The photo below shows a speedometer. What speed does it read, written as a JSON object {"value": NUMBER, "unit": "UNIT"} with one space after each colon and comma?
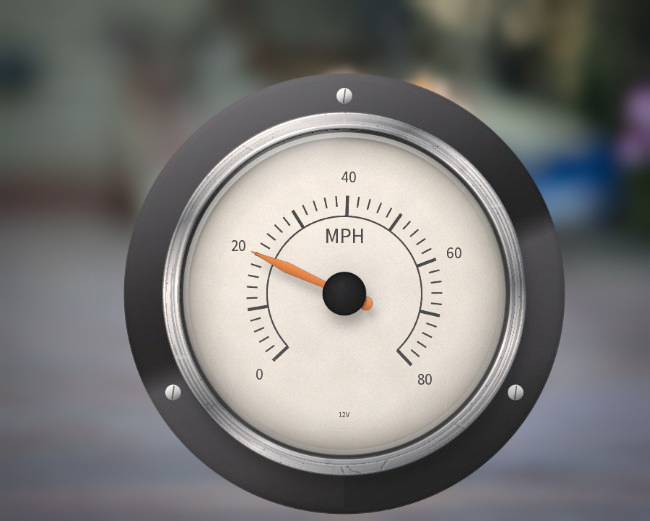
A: {"value": 20, "unit": "mph"}
